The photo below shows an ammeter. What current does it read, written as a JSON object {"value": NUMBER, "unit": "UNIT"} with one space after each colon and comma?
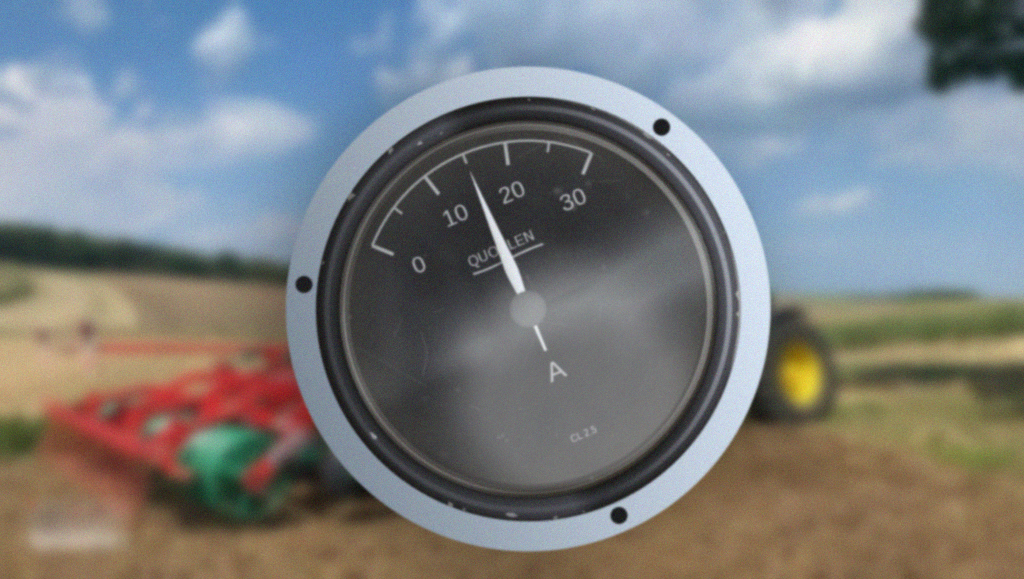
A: {"value": 15, "unit": "A"}
